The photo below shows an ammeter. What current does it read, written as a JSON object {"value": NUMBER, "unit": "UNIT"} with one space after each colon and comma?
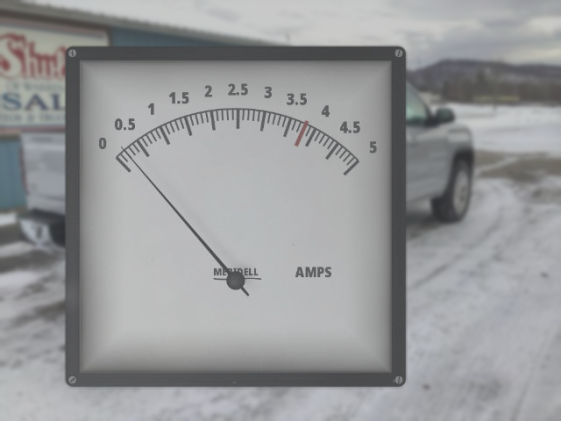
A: {"value": 0.2, "unit": "A"}
